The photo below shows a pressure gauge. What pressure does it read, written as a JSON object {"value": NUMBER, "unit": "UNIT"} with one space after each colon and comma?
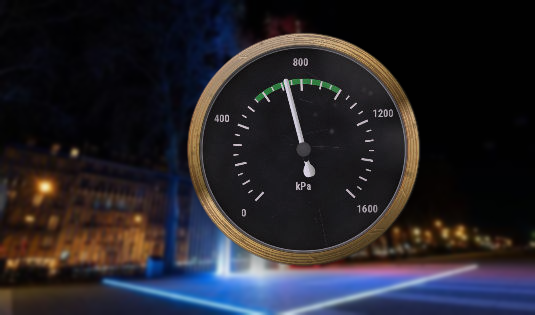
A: {"value": 725, "unit": "kPa"}
